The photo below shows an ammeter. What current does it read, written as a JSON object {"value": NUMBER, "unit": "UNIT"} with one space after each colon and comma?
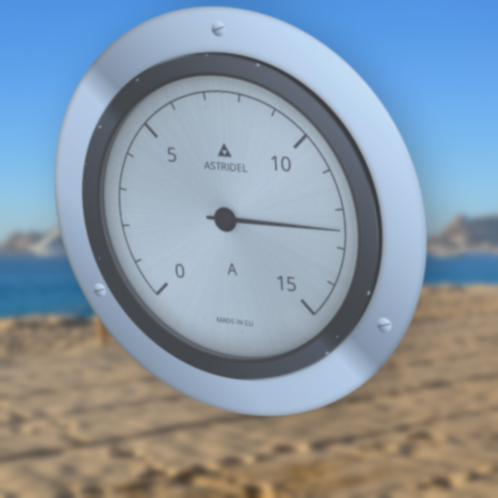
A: {"value": 12.5, "unit": "A"}
